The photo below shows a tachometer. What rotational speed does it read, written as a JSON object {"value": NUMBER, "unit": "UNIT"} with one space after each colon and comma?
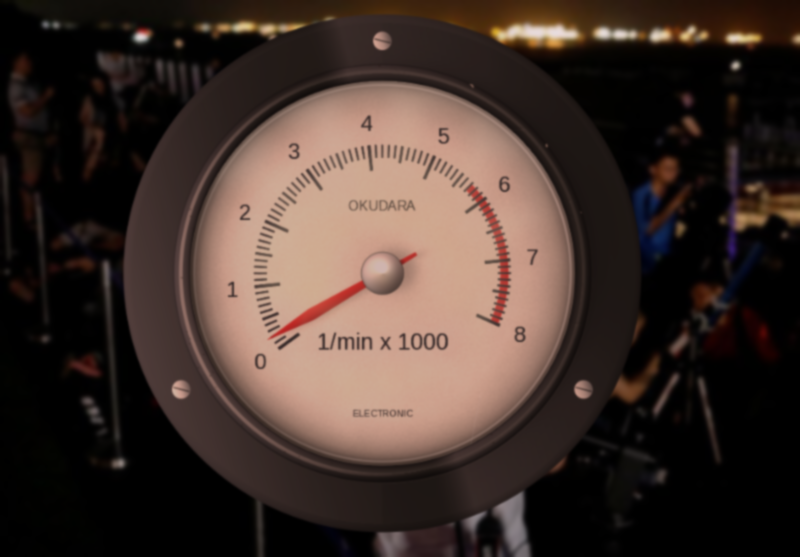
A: {"value": 200, "unit": "rpm"}
